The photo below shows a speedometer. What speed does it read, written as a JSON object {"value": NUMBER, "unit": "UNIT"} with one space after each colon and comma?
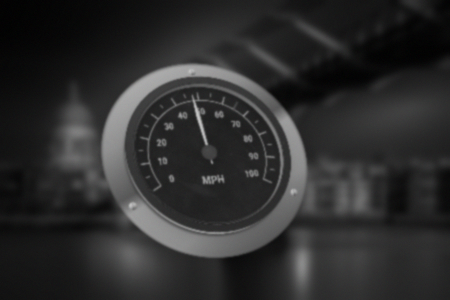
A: {"value": 47.5, "unit": "mph"}
